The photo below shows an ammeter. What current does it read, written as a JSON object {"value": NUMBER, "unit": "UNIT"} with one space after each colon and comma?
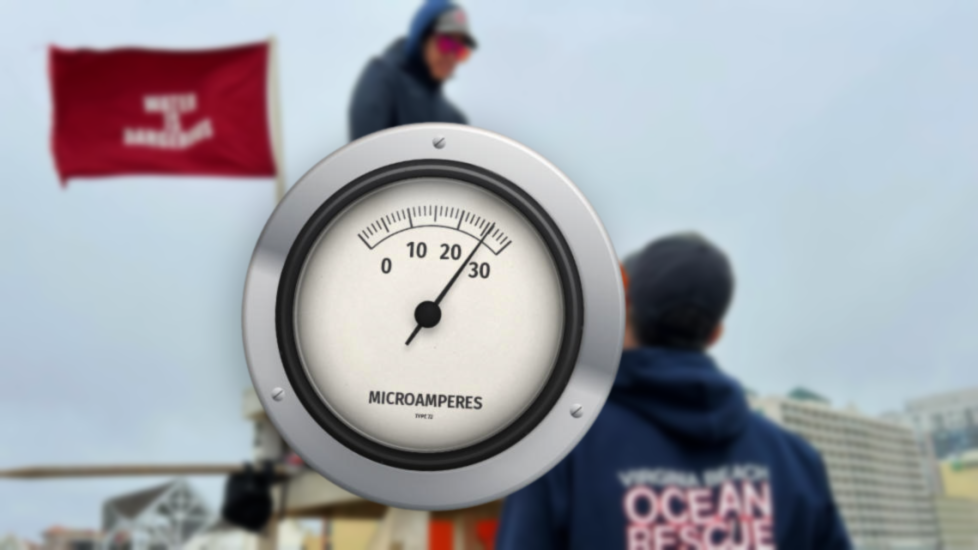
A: {"value": 26, "unit": "µA"}
